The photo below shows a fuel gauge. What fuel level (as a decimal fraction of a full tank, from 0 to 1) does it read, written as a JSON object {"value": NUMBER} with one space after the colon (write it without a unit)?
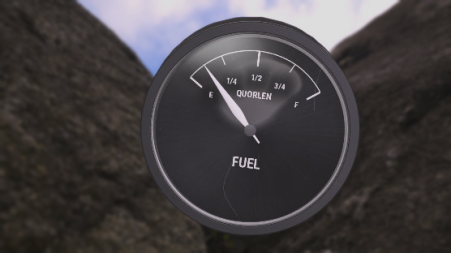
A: {"value": 0.125}
